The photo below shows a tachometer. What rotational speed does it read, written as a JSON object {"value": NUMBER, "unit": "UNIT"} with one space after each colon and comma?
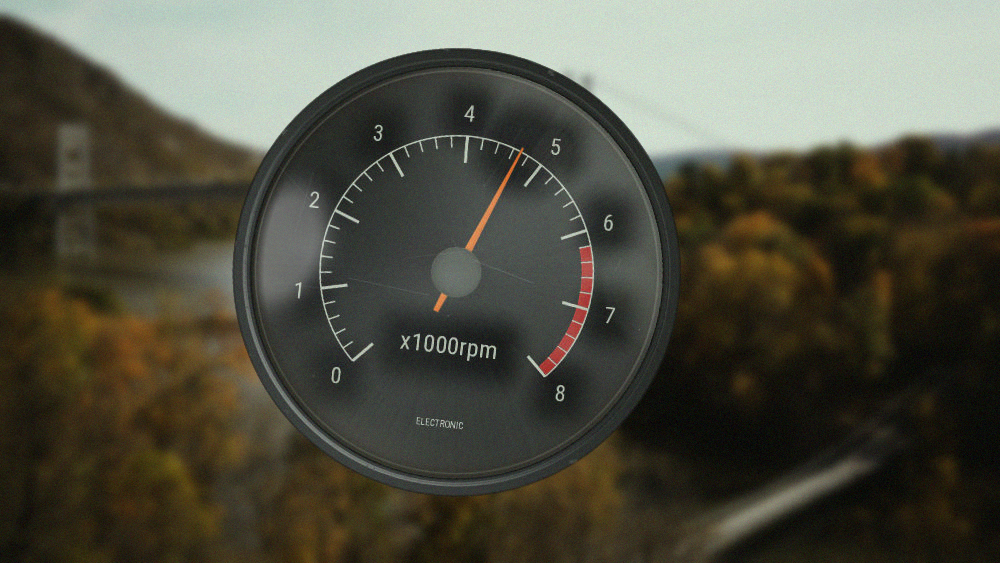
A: {"value": 4700, "unit": "rpm"}
